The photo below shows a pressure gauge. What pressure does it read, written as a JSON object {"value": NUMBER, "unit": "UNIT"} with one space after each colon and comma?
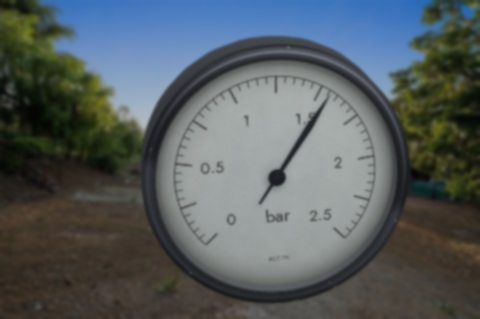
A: {"value": 1.55, "unit": "bar"}
